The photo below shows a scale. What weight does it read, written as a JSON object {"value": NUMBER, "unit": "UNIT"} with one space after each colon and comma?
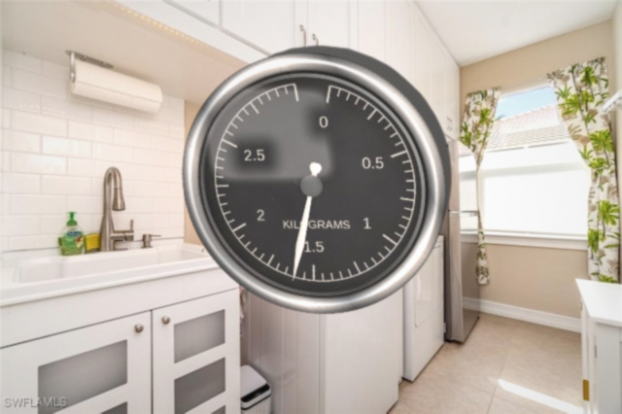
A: {"value": 1.6, "unit": "kg"}
